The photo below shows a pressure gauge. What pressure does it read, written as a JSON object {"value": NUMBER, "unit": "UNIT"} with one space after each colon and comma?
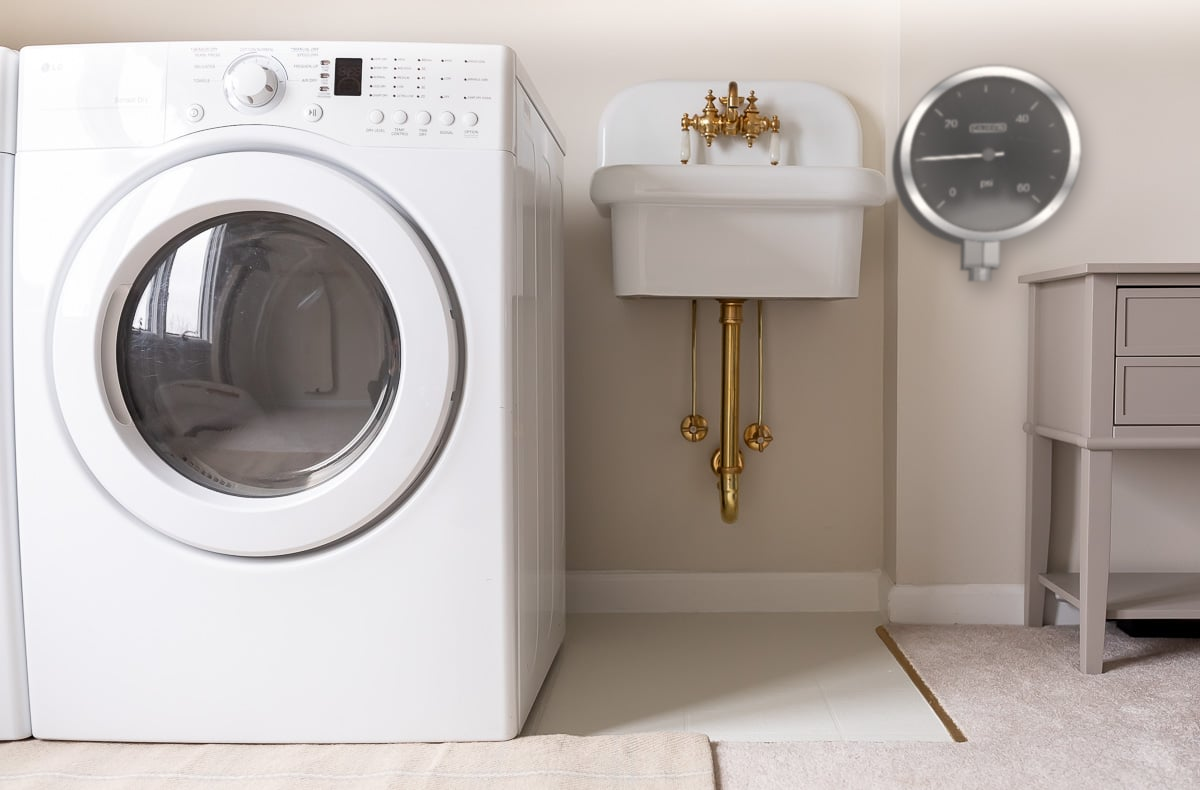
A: {"value": 10, "unit": "psi"}
